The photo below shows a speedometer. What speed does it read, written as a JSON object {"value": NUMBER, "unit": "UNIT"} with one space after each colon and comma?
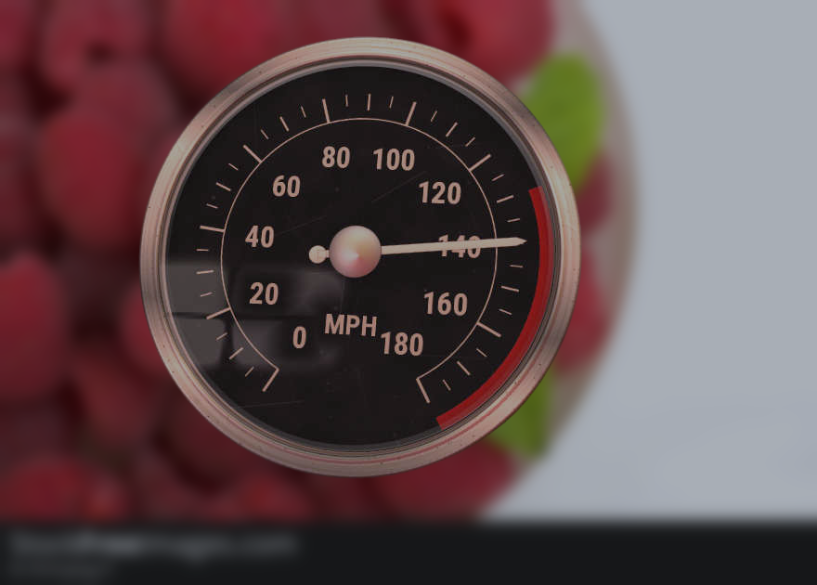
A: {"value": 140, "unit": "mph"}
